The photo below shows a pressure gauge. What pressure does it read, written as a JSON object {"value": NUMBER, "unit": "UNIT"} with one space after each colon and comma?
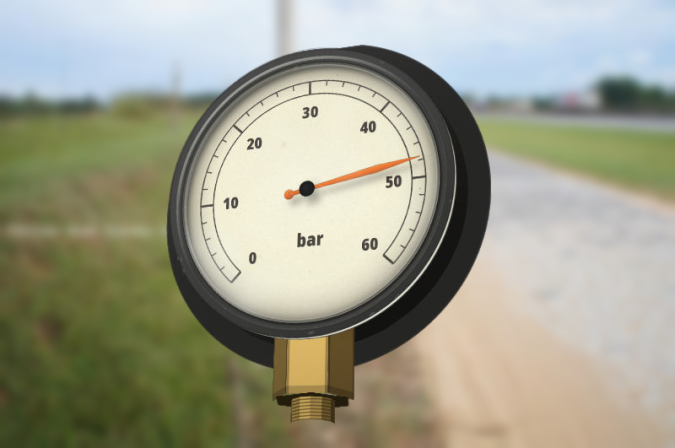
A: {"value": 48, "unit": "bar"}
